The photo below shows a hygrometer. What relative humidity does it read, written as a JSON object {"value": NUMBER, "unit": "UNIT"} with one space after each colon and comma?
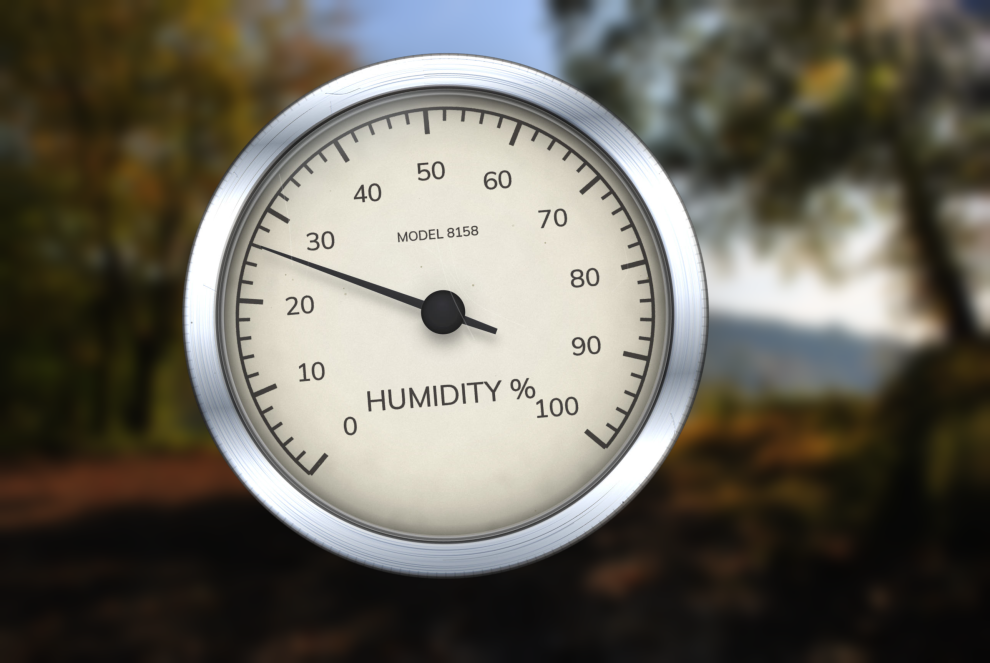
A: {"value": 26, "unit": "%"}
